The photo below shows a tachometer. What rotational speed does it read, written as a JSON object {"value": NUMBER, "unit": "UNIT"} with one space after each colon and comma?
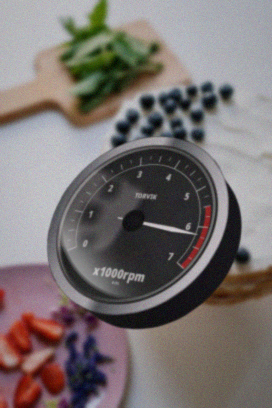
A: {"value": 6250, "unit": "rpm"}
